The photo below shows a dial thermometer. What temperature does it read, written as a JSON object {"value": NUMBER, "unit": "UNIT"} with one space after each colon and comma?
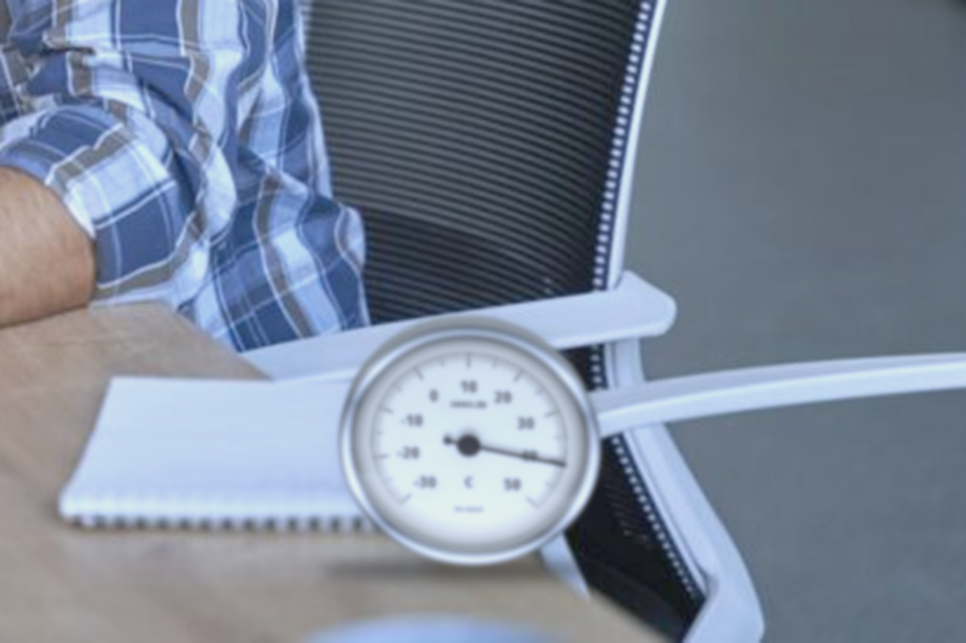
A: {"value": 40, "unit": "°C"}
